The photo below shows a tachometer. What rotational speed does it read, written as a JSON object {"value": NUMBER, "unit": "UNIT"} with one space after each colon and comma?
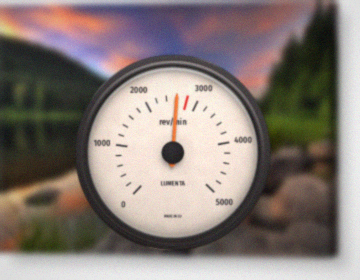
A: {"value": 2600, "unit": "rpm"}
